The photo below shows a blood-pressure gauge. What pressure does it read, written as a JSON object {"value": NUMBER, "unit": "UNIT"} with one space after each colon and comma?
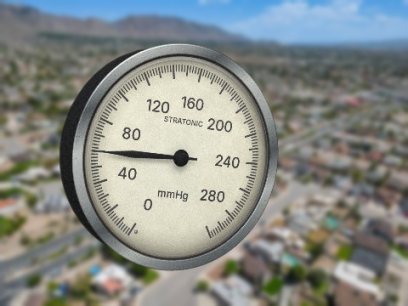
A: {"value": 60, "unit": "mmHg"}
